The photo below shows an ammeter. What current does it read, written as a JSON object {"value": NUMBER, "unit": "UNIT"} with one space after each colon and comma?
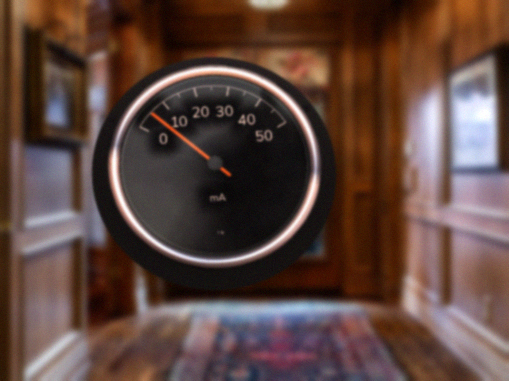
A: {"value": 5, "unit": "mA"}
